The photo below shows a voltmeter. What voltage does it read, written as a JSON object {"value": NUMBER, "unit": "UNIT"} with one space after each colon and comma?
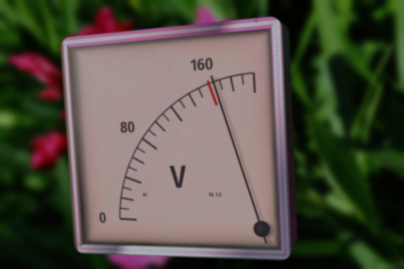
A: {"value": 165, "unit": "V"}
